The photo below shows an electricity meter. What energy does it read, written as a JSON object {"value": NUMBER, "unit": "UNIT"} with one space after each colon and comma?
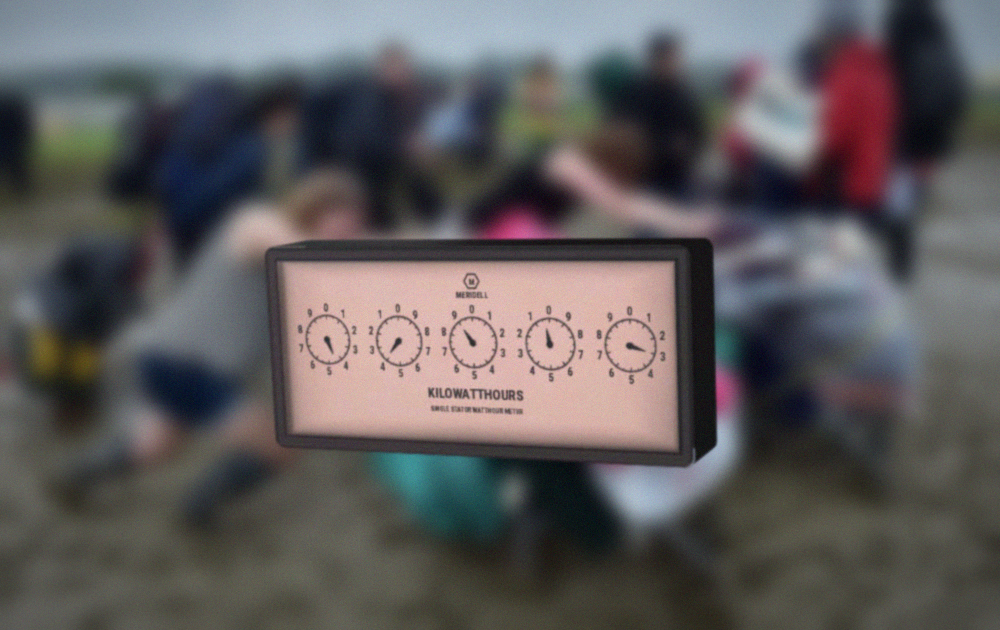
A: {"value": 43903, "unit": "kWh"}
